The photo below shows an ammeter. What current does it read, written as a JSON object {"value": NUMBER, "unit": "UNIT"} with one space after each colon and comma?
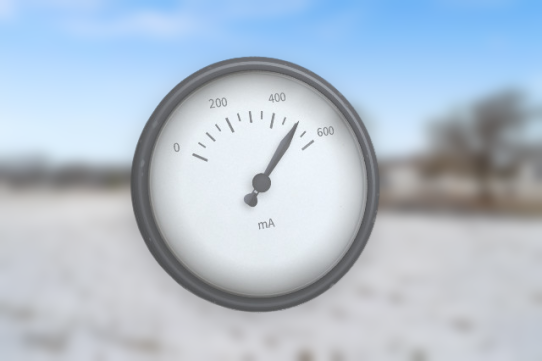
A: {"value": 500, "unit": "mA"}
